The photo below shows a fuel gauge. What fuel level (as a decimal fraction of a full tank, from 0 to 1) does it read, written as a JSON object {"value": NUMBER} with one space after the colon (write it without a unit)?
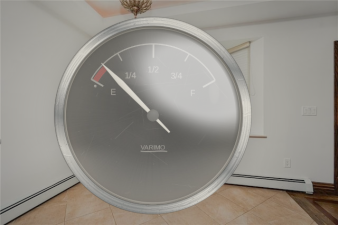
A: {"value": 0.125}
